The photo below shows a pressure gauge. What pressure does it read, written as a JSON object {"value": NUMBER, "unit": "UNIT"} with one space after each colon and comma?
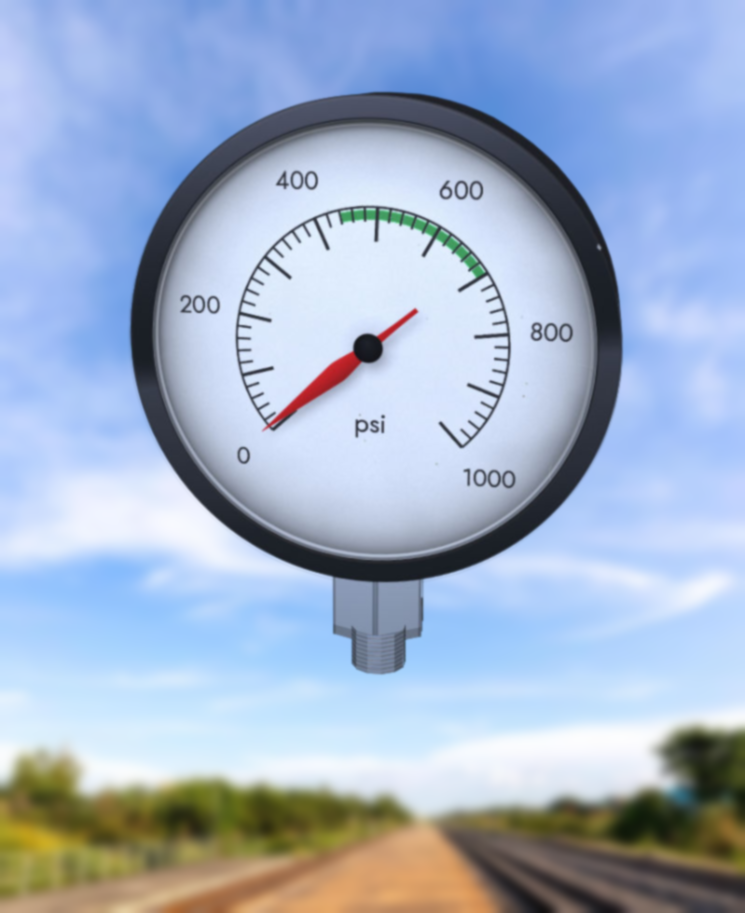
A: {"value": 10, "unit": "psi"}
